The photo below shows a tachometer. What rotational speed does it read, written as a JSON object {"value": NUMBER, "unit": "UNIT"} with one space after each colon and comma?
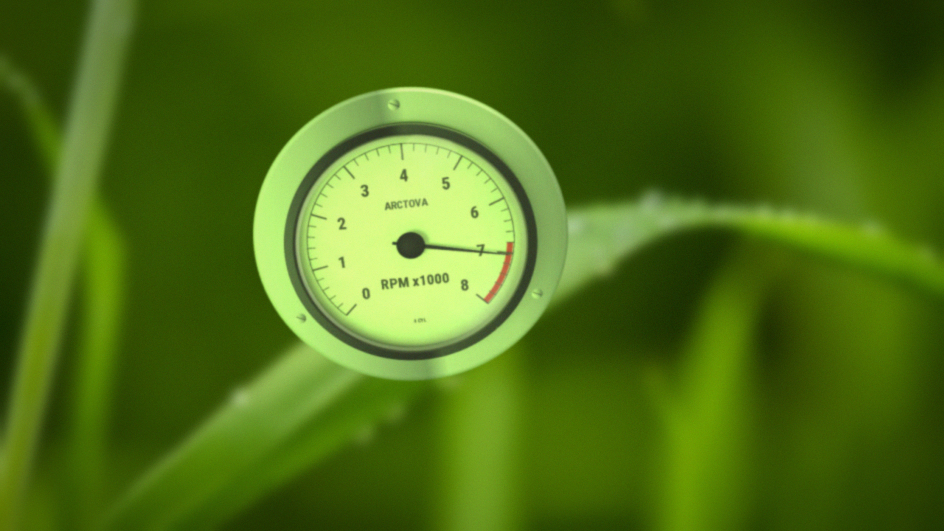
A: {"value": 7000, "unit": "rpm"}
